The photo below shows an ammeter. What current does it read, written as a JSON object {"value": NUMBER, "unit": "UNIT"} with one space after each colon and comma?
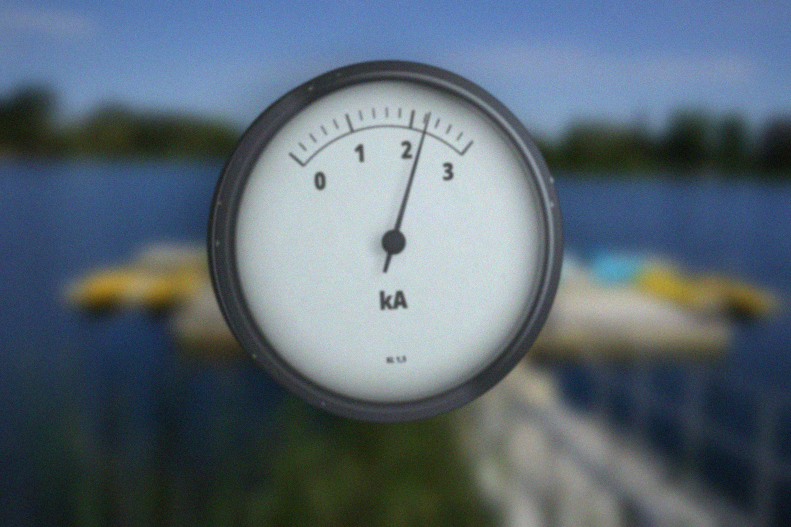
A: {"value": 2.2, "unit": "kA"}
